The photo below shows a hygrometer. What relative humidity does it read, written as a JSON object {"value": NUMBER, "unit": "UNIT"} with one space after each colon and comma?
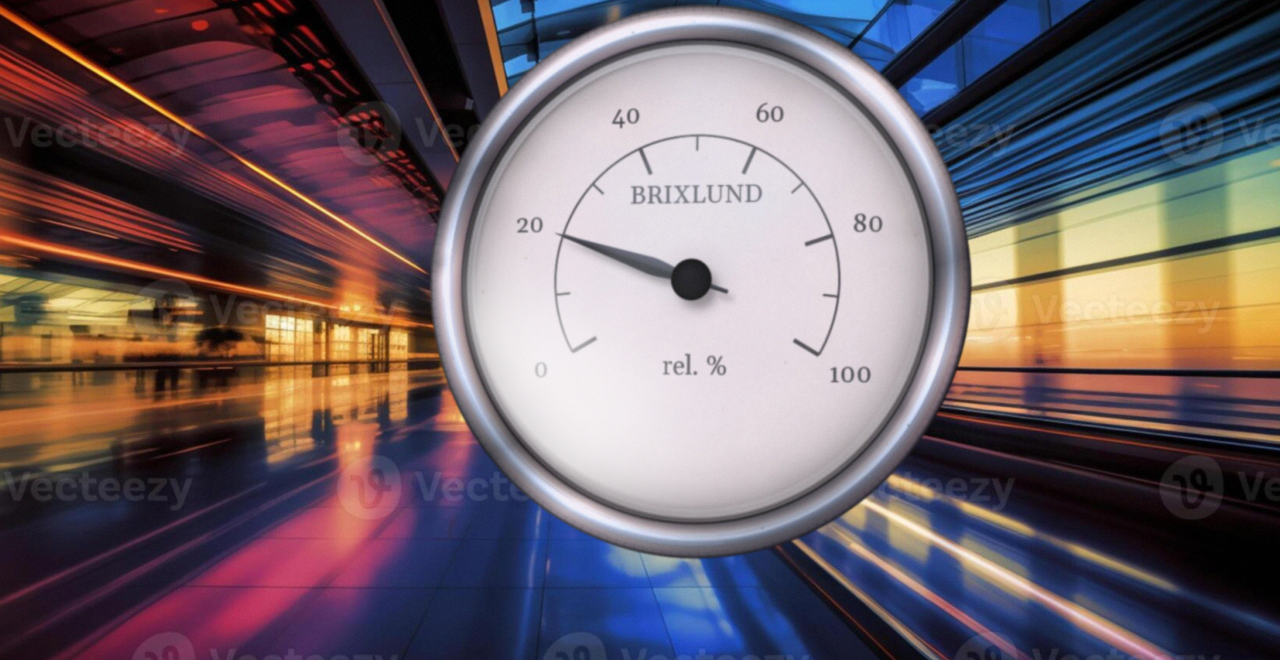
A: {"value": 20, "unit": "%"}
